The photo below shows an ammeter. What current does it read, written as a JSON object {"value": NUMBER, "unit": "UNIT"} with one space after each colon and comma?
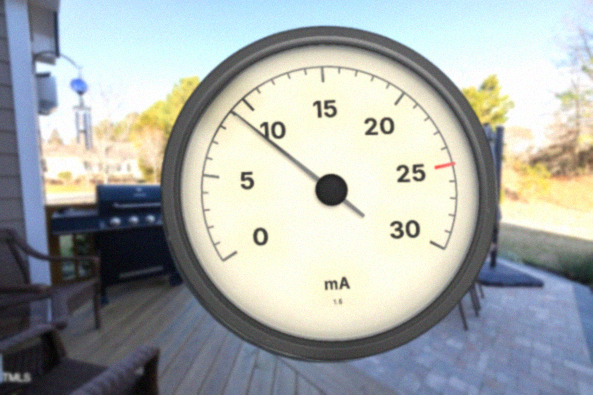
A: {"value": 9, "unit": "mA"}
